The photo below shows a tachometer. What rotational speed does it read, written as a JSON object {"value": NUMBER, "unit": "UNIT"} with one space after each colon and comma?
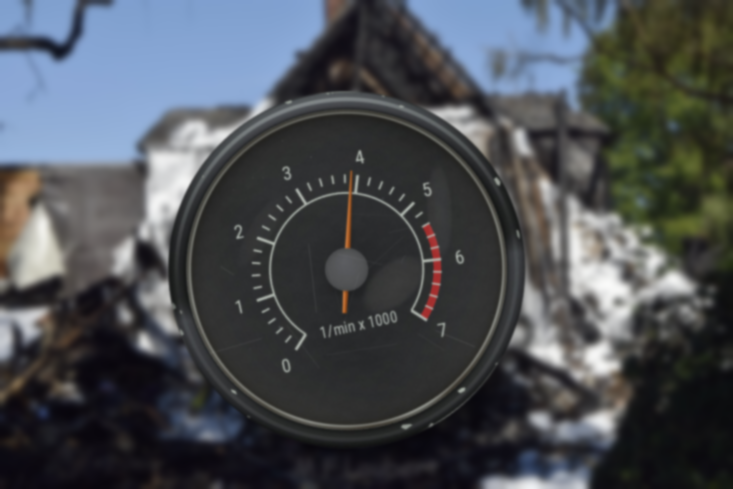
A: {"value": 3900, "unit": "rpm"}
